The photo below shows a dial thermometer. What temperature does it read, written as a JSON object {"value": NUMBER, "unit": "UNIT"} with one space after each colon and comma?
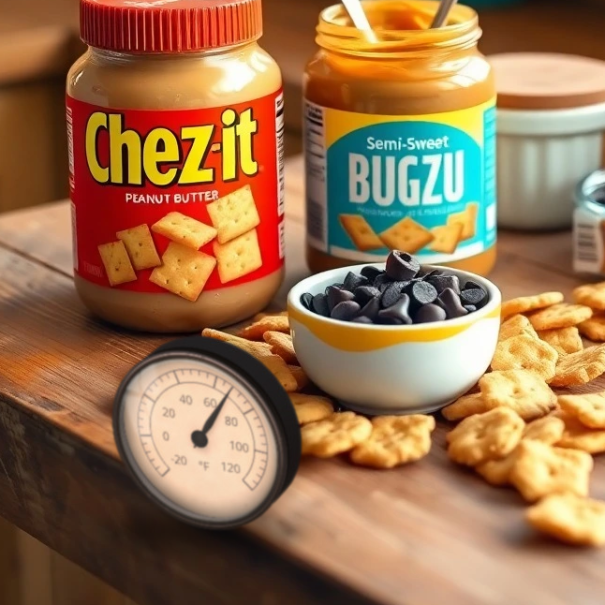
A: {"value": 68, "unit": "°F"}
